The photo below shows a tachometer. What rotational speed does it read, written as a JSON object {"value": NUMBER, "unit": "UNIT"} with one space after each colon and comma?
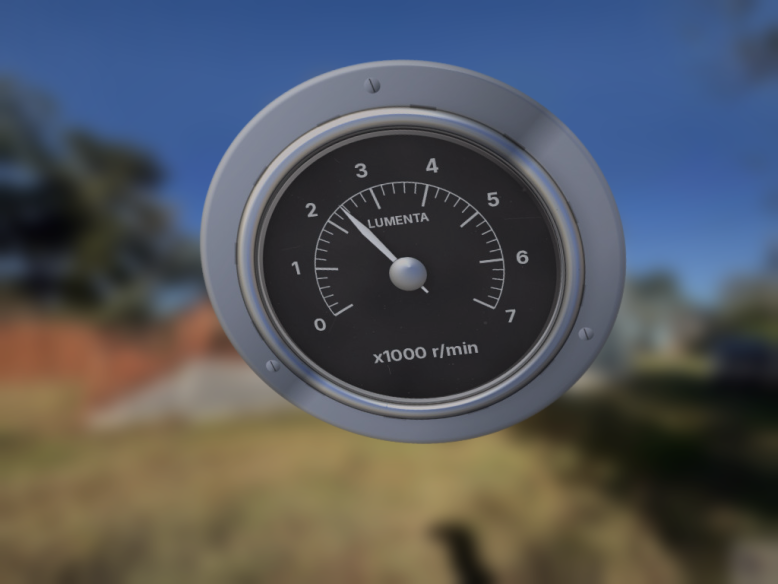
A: {"value": 2400, "unit": "rpm"}
